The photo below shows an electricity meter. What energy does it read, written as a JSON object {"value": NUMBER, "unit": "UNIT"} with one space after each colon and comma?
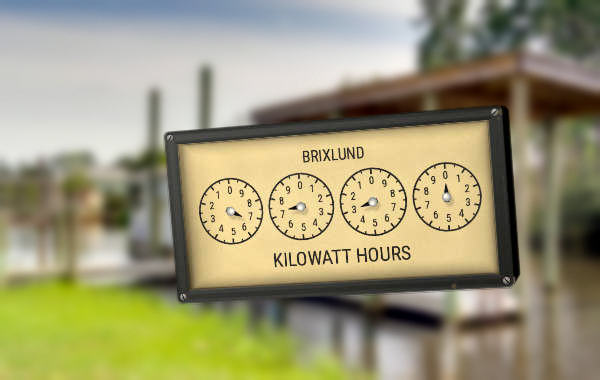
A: {"value": 6730, "unit": "kWh"}
